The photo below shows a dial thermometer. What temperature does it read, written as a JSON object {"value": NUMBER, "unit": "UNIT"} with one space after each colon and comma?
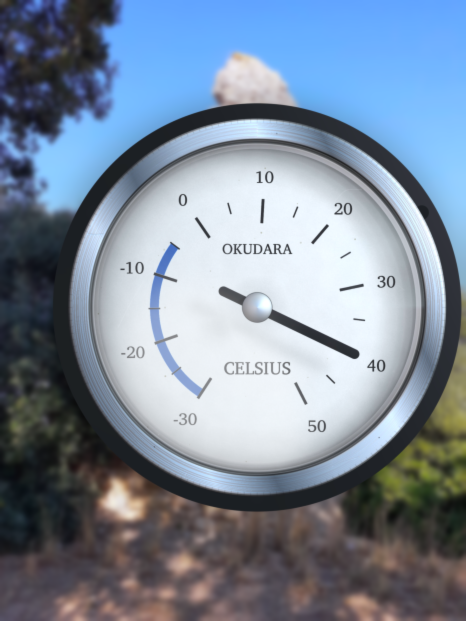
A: {"value": 40, "unit": "°C"}
